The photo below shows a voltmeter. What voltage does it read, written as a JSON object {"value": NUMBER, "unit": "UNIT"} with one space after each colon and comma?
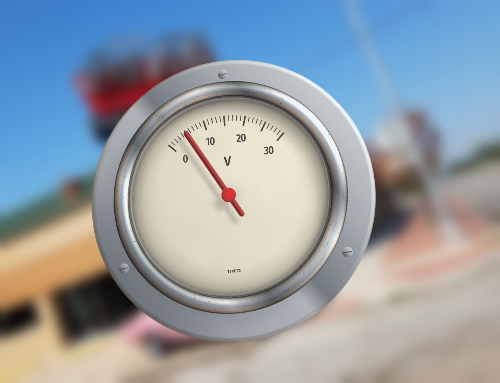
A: {"value": 5, "unit": "V"}
